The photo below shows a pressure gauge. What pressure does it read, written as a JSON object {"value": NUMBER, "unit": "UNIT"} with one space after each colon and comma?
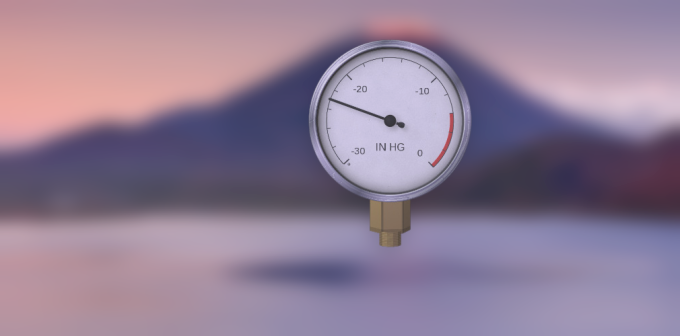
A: {"value": -23, "unit": "inHg"}
